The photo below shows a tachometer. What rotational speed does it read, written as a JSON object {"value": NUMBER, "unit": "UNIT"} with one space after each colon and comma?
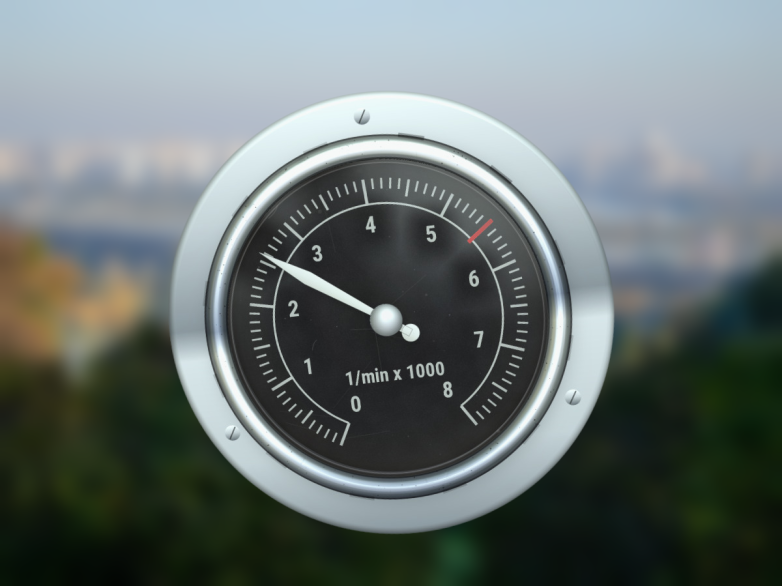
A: {"value": 2600, "unit": "rpm"}
